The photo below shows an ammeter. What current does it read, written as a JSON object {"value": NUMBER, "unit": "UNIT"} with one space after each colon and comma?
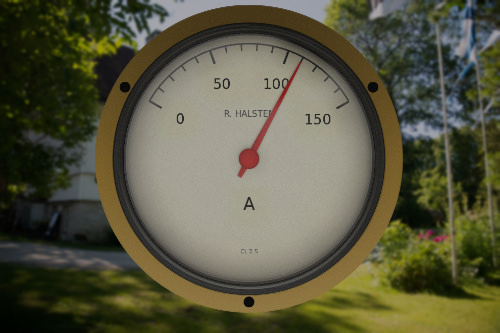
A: {"value": 110, "unit": "A"}
